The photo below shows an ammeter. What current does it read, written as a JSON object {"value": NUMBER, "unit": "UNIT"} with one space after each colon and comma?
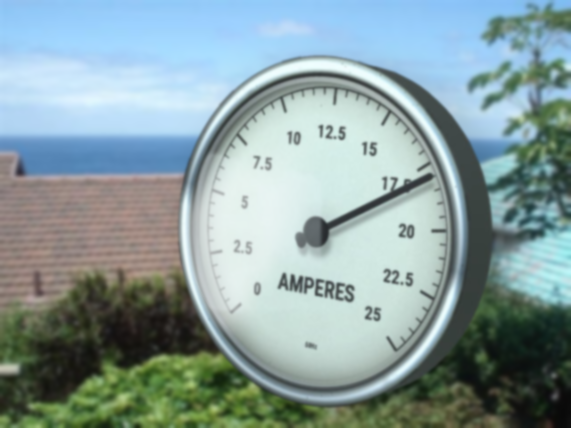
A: {"value": 18, "unit": "A"}
